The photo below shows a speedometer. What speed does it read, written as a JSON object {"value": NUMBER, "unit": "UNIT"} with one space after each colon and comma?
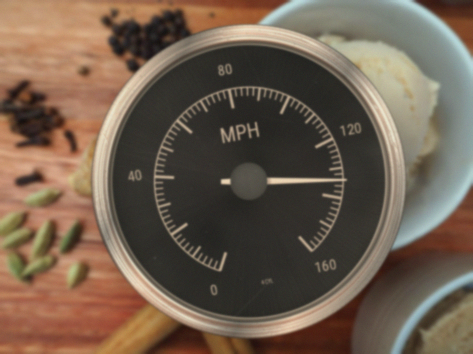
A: {"value": 134, "unit": "mph"}
